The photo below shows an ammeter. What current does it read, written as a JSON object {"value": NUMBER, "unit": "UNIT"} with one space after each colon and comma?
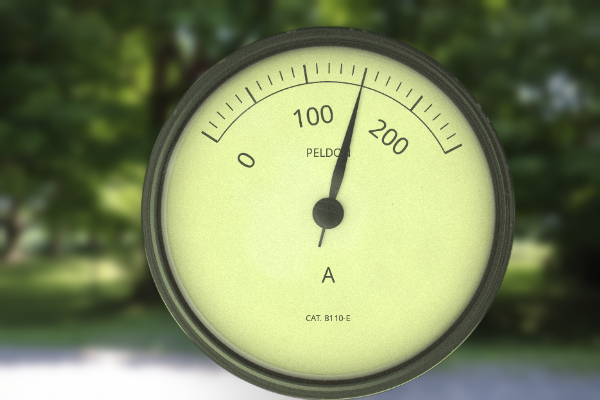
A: {"value": 150, "unit": "A"}
